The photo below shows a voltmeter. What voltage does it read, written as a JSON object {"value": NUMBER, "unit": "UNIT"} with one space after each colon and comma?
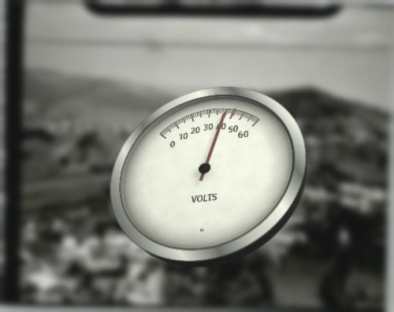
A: {"value": 40, "unit": "V"}
